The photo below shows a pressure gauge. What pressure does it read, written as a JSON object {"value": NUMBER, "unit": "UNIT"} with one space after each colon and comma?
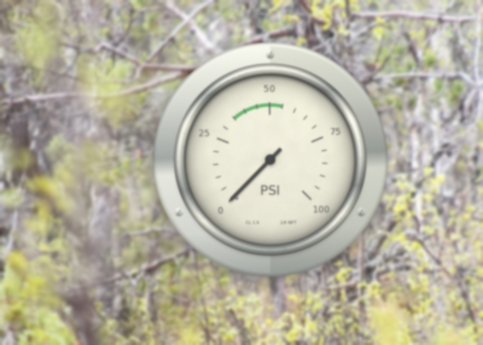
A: {"value": 0, "unit": "psi"}
